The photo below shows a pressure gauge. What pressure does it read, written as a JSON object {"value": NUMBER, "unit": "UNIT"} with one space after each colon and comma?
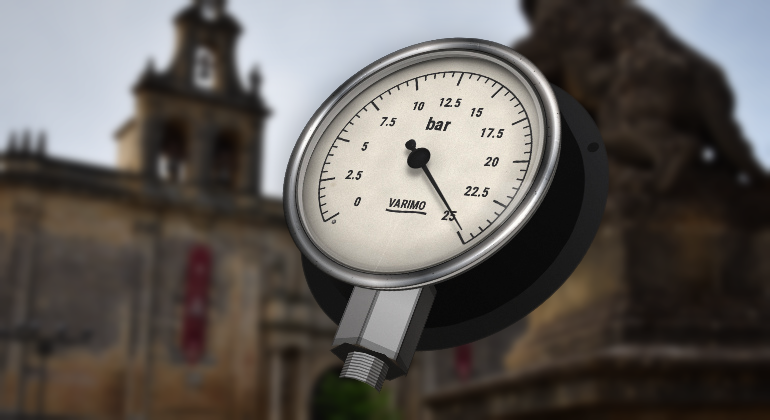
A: {"value": 24.75, "unit": "bar"}
